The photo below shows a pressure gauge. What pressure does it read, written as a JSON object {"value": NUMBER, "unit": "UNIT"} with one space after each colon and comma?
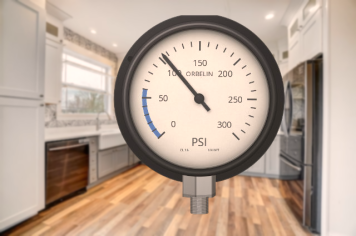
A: {"value": 105, "unit": "psi"}
